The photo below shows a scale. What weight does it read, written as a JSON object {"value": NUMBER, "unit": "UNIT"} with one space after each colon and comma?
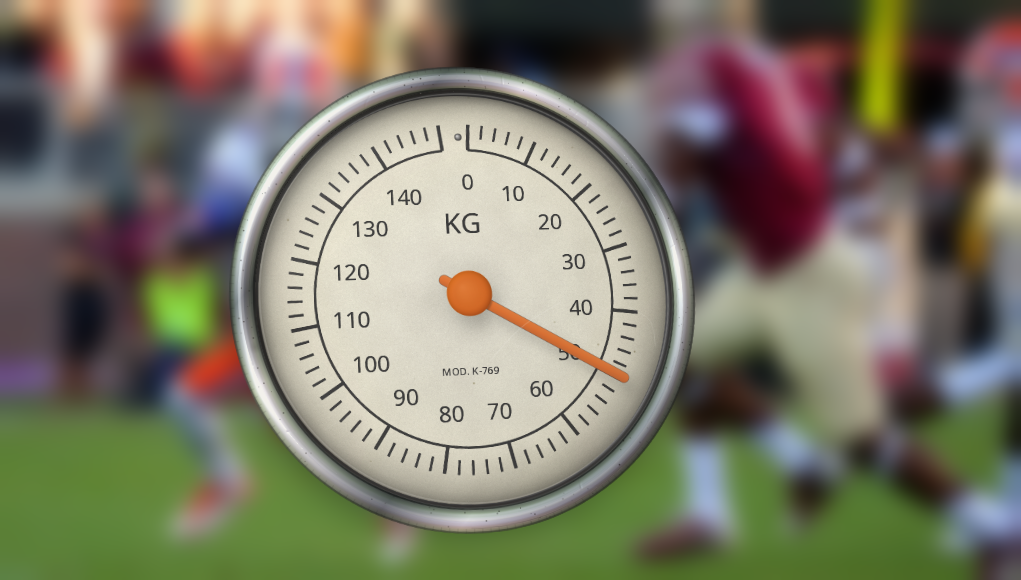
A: {"value": 50, "unit": "kg"}
